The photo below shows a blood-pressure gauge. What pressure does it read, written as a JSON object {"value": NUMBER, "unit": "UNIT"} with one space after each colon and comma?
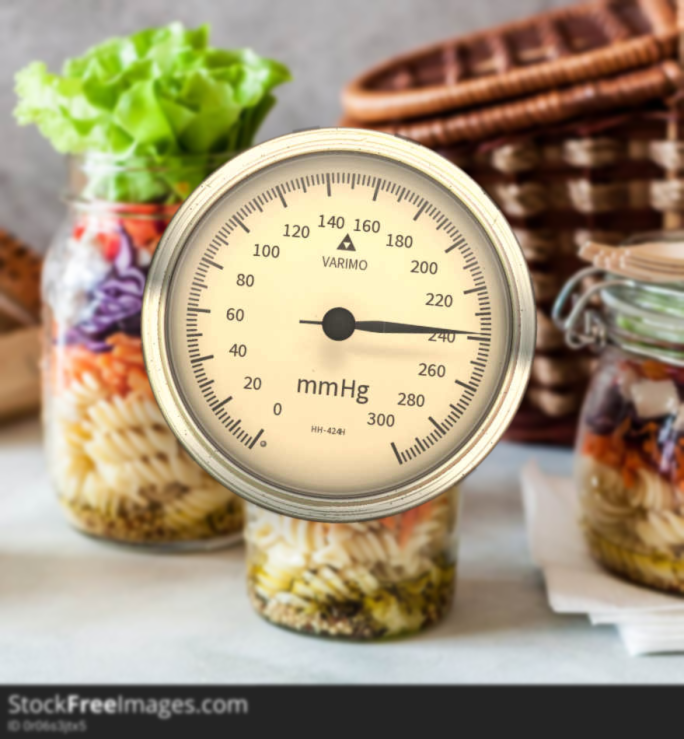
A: {"value": 238, "unit": "mmHg"}
